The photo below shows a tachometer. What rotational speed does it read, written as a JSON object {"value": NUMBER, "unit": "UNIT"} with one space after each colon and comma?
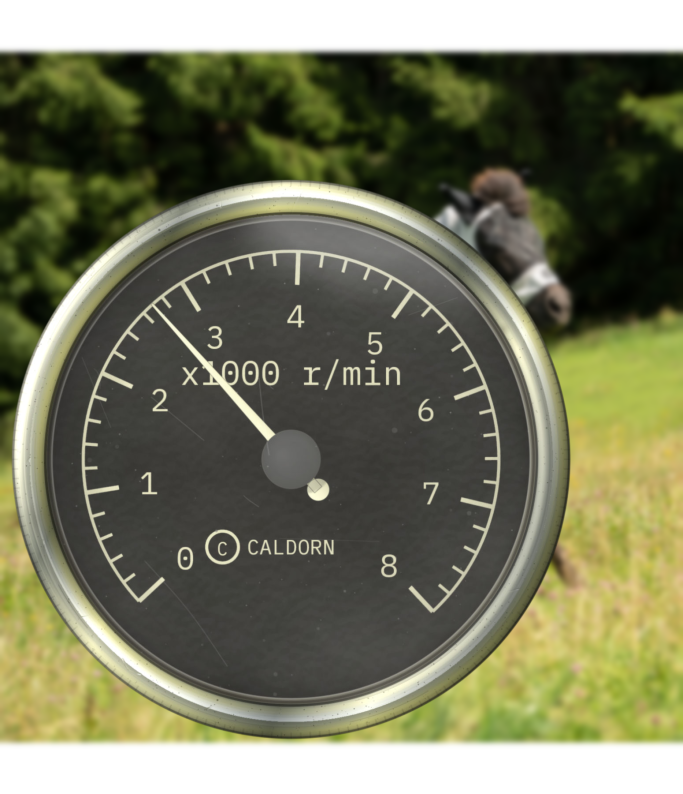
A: {"value": 2700, "unit": "rpm"}
